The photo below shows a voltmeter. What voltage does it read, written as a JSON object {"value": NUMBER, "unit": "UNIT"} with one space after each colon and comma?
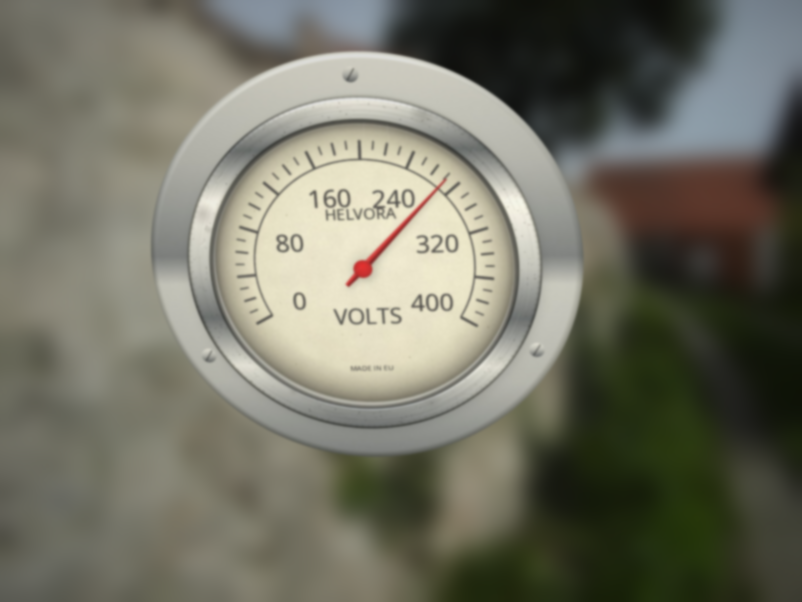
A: {"value": 270, "unit": "V"}
